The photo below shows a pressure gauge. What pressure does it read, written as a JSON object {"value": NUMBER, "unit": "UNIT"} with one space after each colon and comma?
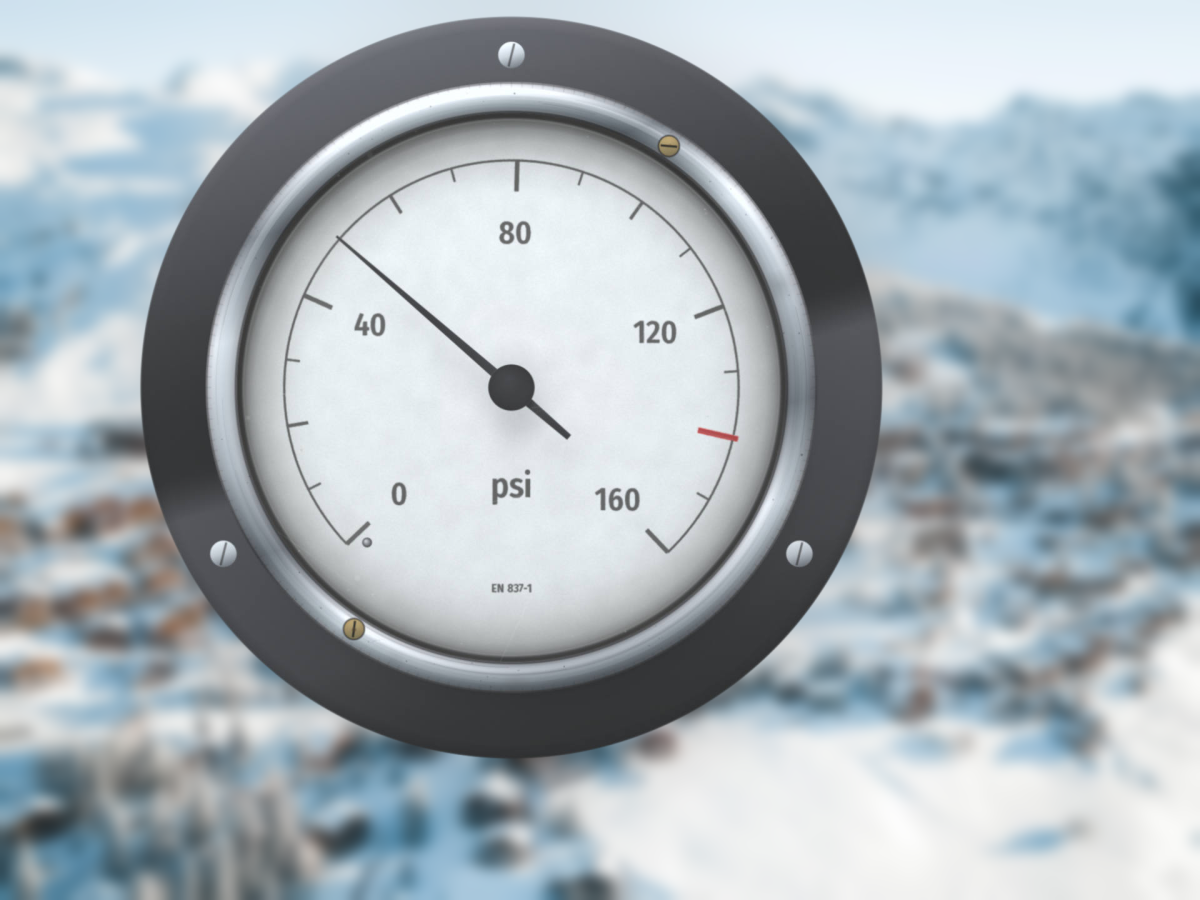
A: {"value": 50, "unit": "psi"}
